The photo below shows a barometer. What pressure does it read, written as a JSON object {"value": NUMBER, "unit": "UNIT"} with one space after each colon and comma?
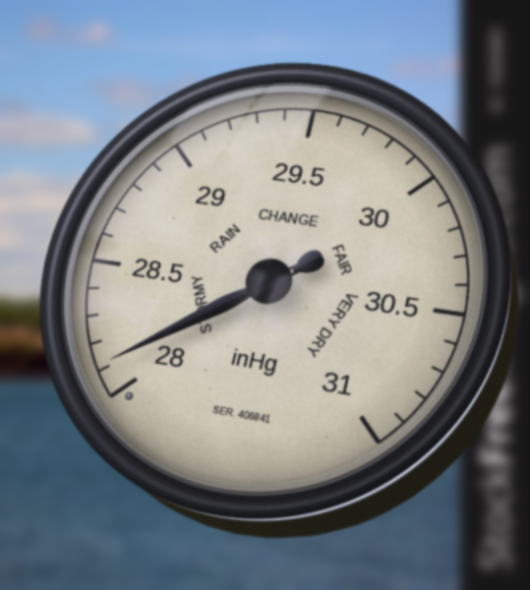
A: {"value": 28.1, "unit": "inHg"}
